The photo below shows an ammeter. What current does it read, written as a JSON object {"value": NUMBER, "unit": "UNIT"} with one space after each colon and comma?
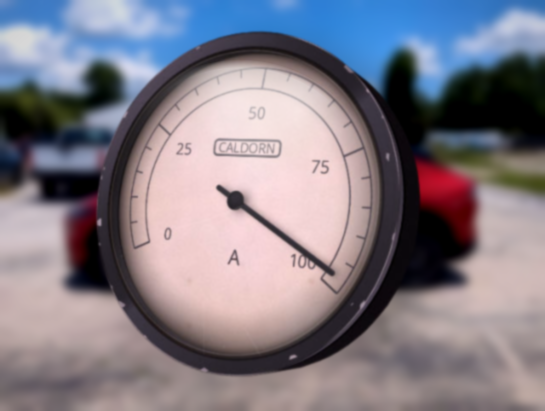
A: {"value": 97.5, "unit": "A"}
